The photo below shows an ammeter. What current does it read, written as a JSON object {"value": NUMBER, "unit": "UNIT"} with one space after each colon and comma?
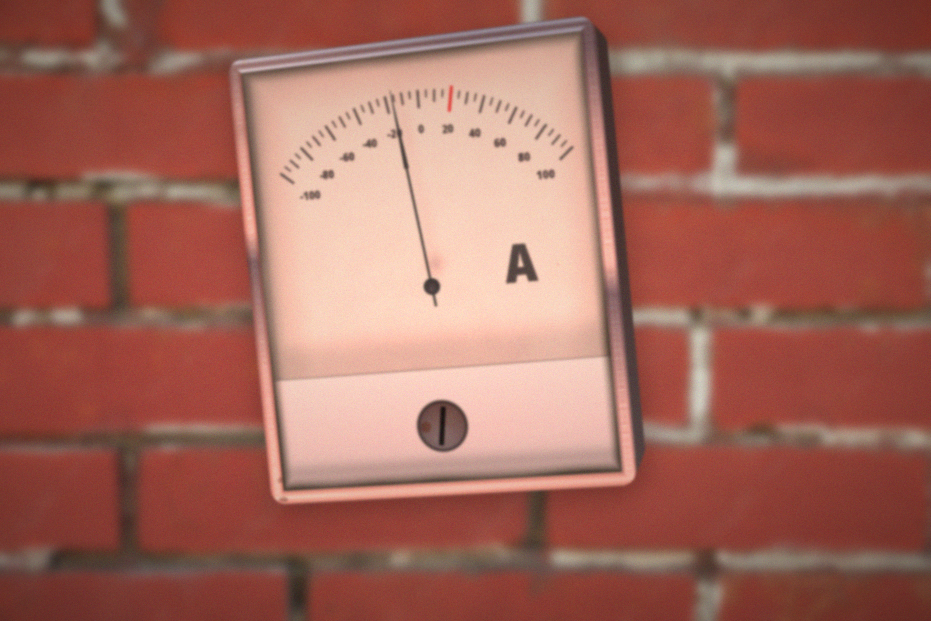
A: {"value": -15, "unit": "A"}
